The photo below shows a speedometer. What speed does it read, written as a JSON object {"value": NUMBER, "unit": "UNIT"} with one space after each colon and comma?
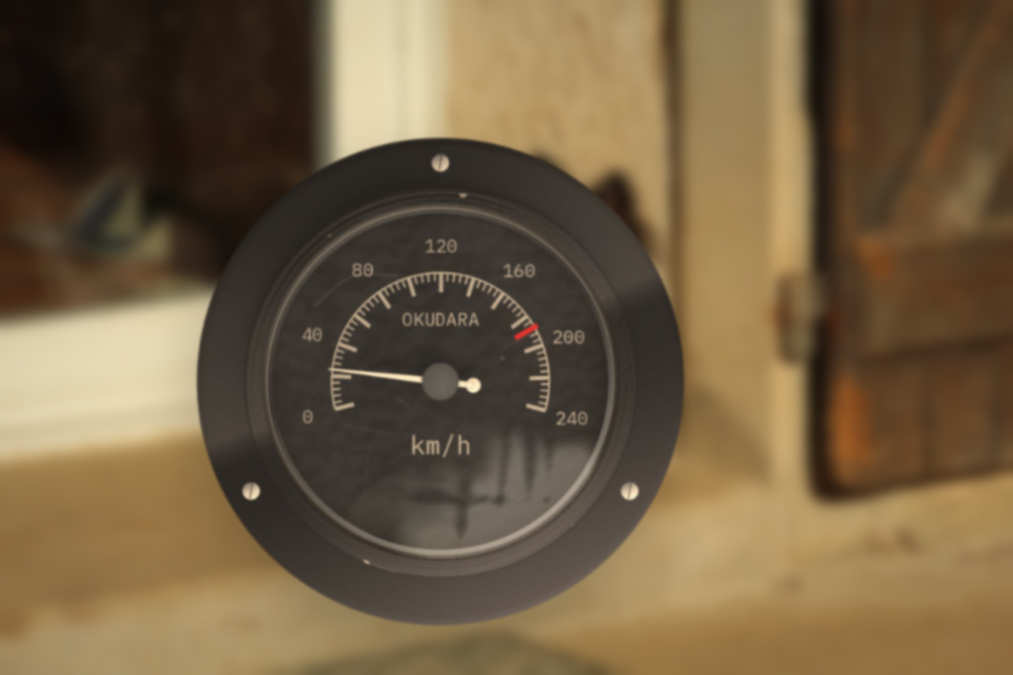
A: {"value": 24, "unit": "km/h"}
